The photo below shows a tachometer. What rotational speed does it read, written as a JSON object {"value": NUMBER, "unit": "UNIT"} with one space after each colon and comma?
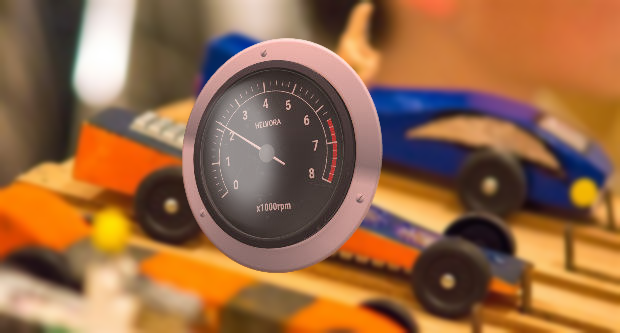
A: {"value": 2200, "unit": "rpm"}
